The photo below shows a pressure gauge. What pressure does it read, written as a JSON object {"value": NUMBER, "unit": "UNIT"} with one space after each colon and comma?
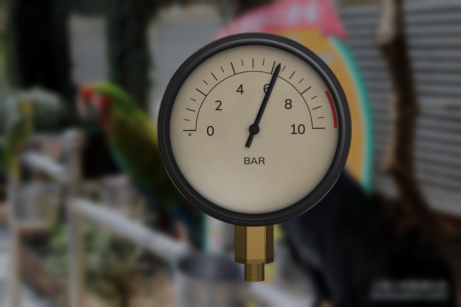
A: {"value": 6.25, "unit": "bar"}
